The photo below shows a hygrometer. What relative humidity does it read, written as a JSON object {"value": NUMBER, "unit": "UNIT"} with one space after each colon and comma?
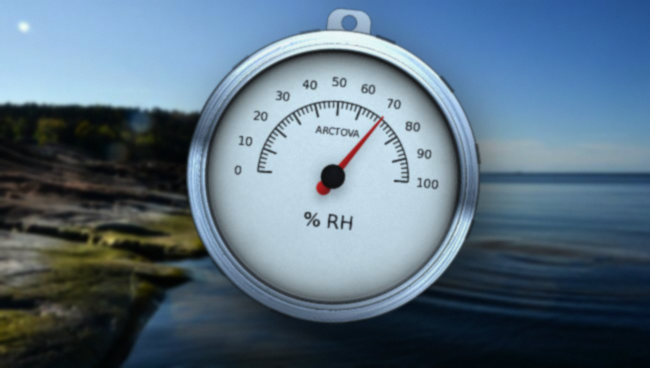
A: {"value": 70, "unit": "%"}
